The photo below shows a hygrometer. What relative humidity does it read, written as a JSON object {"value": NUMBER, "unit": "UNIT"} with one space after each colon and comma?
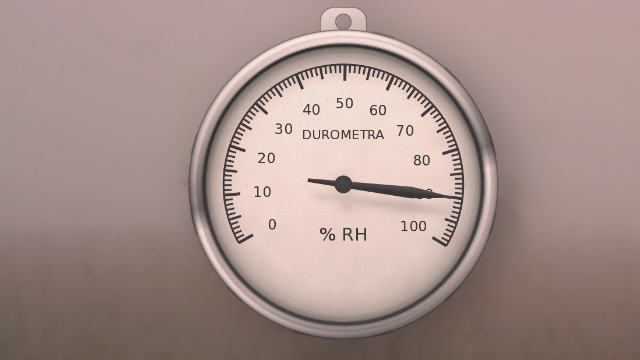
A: {"value": 90, "unit": "%"}
